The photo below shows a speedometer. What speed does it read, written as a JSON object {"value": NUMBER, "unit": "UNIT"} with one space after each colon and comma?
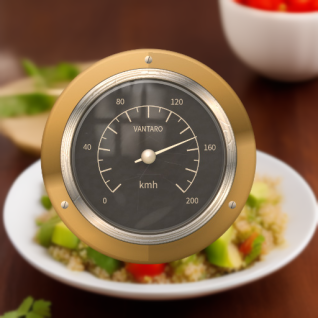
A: {"value": 150, "unit": "km/h"}
